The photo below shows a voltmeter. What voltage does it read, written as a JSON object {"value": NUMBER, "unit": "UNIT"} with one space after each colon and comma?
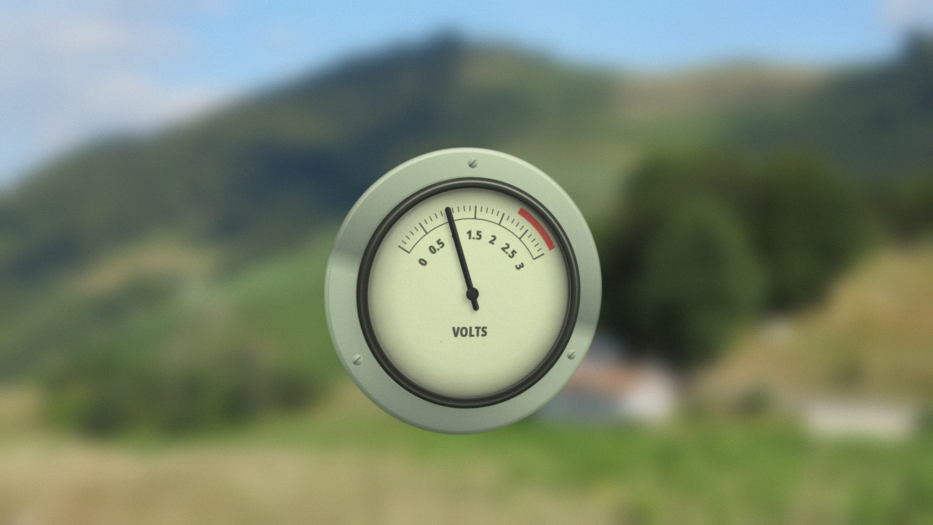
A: {"value": 1, "unit": "V"}
